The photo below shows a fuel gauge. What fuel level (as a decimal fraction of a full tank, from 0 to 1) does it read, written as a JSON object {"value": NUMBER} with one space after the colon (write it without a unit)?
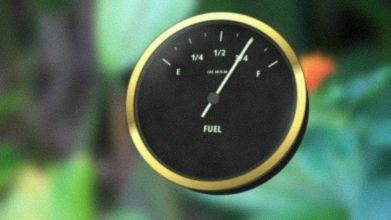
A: {"value": 0.75}
